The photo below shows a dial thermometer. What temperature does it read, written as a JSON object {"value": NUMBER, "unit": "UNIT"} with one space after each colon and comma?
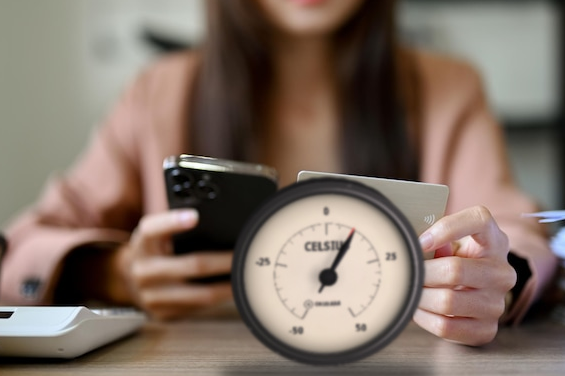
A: {"value": 10, "unit": "°C"}
